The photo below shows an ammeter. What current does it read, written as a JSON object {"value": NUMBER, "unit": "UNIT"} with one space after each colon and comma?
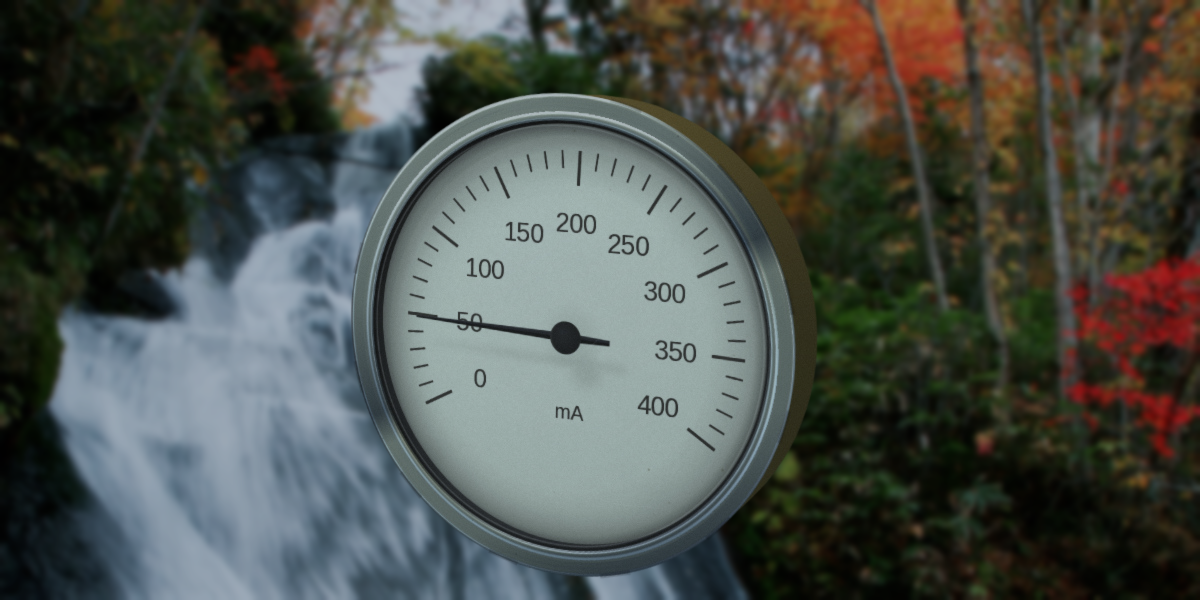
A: {"value": 50, "unit": "mA"}
